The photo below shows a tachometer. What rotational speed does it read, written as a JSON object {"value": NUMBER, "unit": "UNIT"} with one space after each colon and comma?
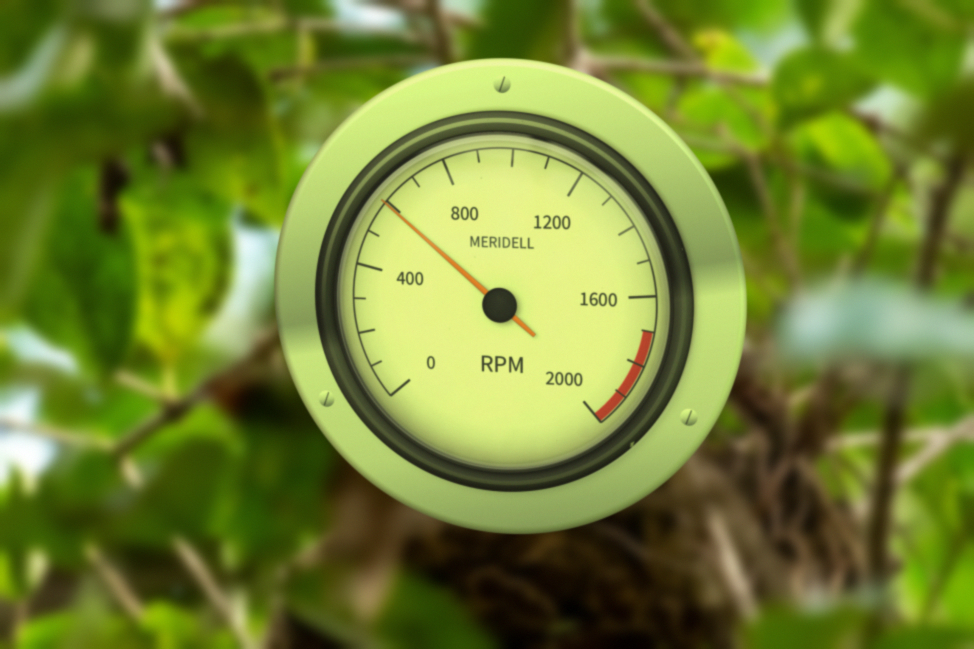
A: {"value": 600, "unit": "rpm"}
